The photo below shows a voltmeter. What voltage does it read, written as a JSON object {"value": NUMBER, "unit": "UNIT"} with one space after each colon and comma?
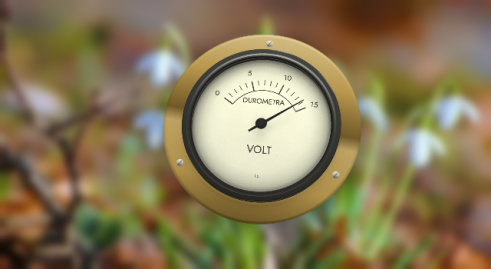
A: {"value": 14, "unit": "V"}
